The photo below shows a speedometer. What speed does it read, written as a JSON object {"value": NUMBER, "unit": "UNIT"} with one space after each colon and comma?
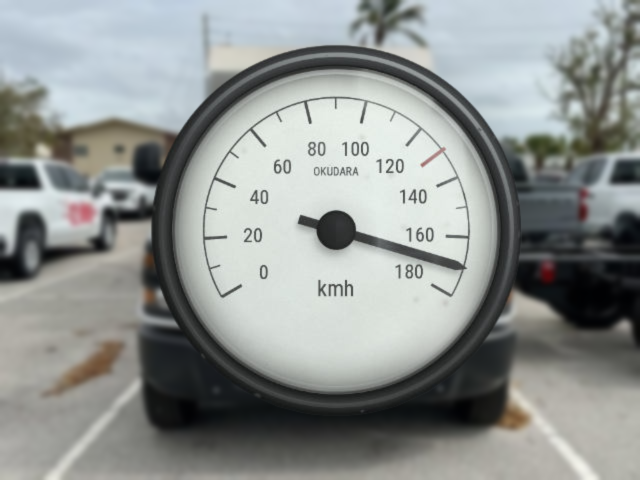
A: {"value": 170, "unit": "km/h"}
